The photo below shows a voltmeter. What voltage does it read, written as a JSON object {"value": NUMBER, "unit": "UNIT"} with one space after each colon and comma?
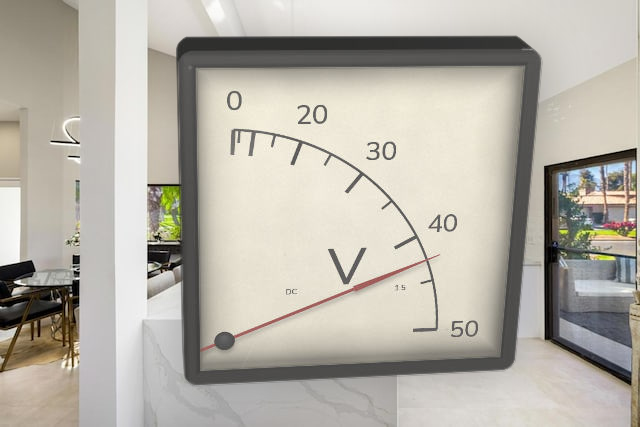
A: {"value": 42.5, "unit": "V"}
